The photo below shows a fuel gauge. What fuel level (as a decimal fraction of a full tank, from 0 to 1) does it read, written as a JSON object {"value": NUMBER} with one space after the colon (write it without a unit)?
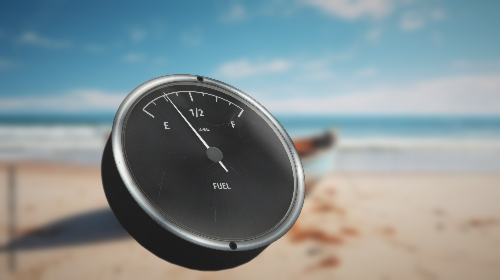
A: {"value": 0.25}
